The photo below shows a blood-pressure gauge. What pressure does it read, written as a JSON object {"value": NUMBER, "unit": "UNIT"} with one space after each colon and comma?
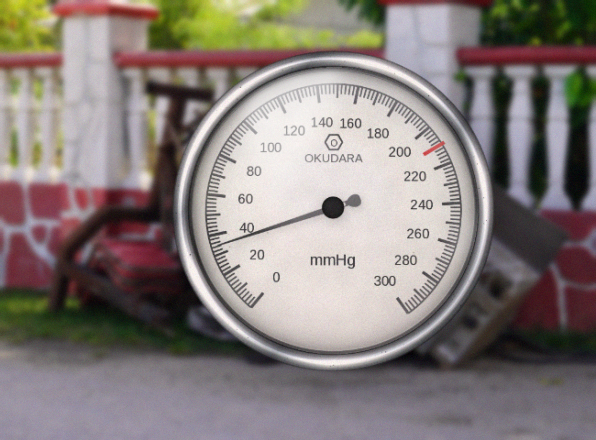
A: {"value": 34, "unit": "mmHg"}
